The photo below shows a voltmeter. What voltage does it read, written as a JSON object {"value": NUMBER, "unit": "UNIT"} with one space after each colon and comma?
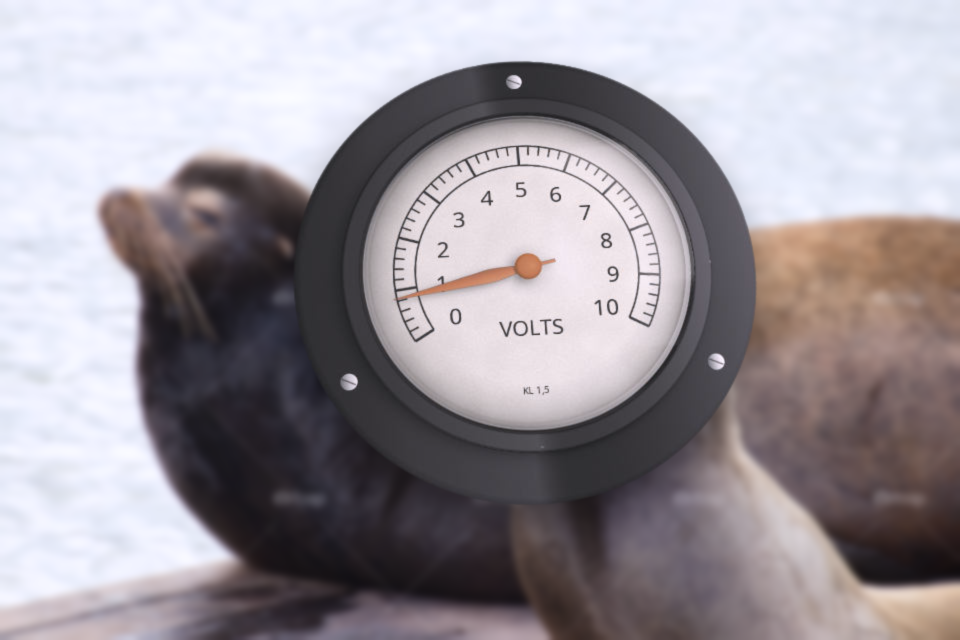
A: {"value": 0.8, "unit": "V"}
